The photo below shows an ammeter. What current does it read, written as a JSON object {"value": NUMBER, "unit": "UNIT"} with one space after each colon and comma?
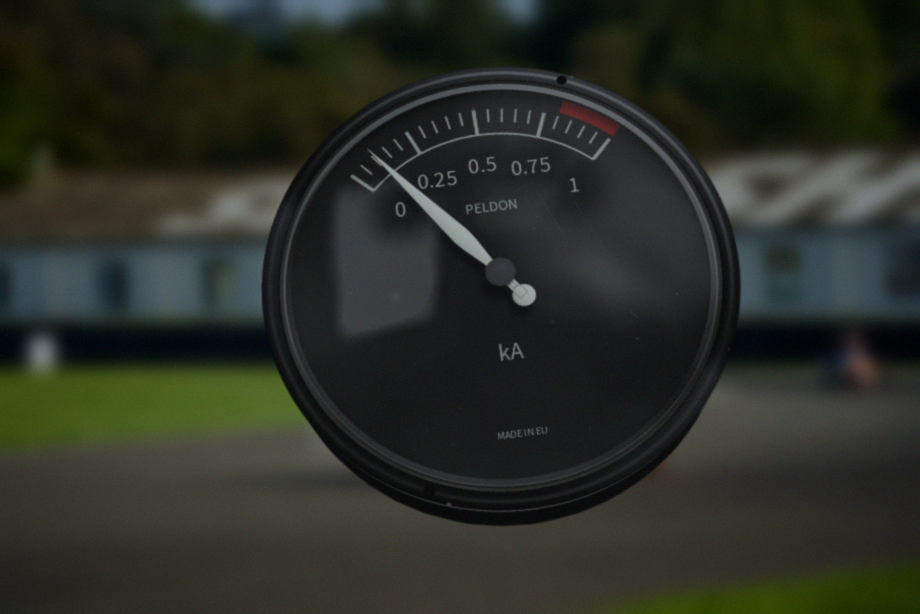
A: {"value": 0.1, "unit": "kA"}
